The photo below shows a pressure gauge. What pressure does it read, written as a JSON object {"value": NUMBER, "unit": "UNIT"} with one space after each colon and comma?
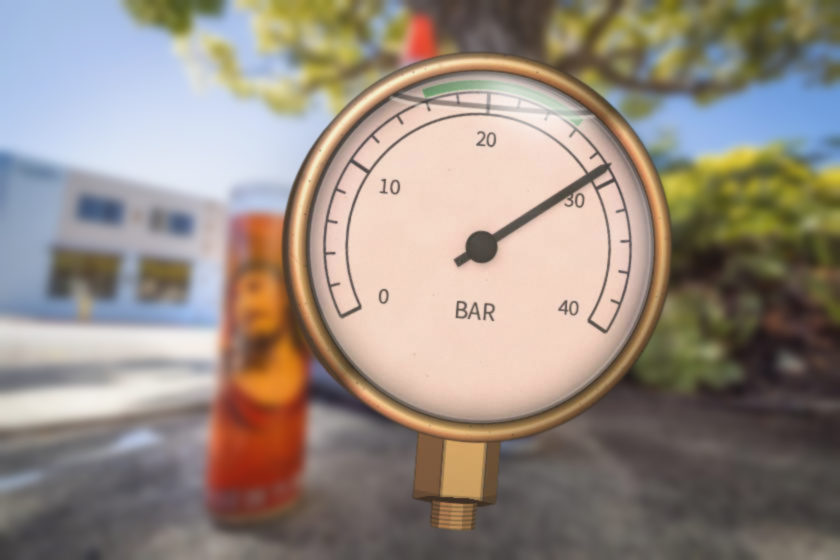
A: {"value": 29, "unit": "bar"}
